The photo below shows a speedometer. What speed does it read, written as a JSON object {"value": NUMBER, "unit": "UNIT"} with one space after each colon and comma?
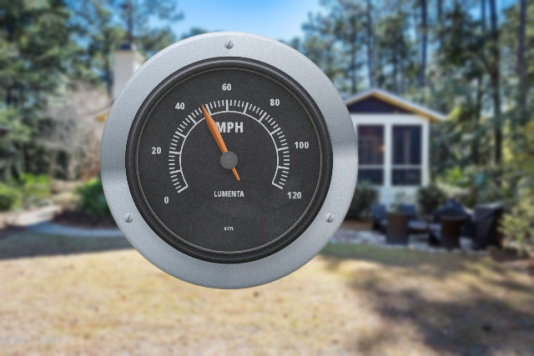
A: {"value": 48, "unit": "mph"}
